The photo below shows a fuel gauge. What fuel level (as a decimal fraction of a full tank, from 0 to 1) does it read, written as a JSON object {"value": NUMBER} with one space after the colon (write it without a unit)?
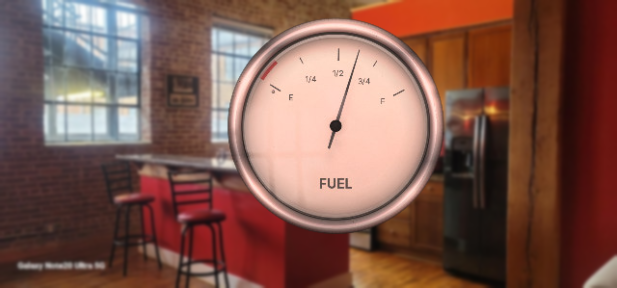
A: {"value": 0.625}
